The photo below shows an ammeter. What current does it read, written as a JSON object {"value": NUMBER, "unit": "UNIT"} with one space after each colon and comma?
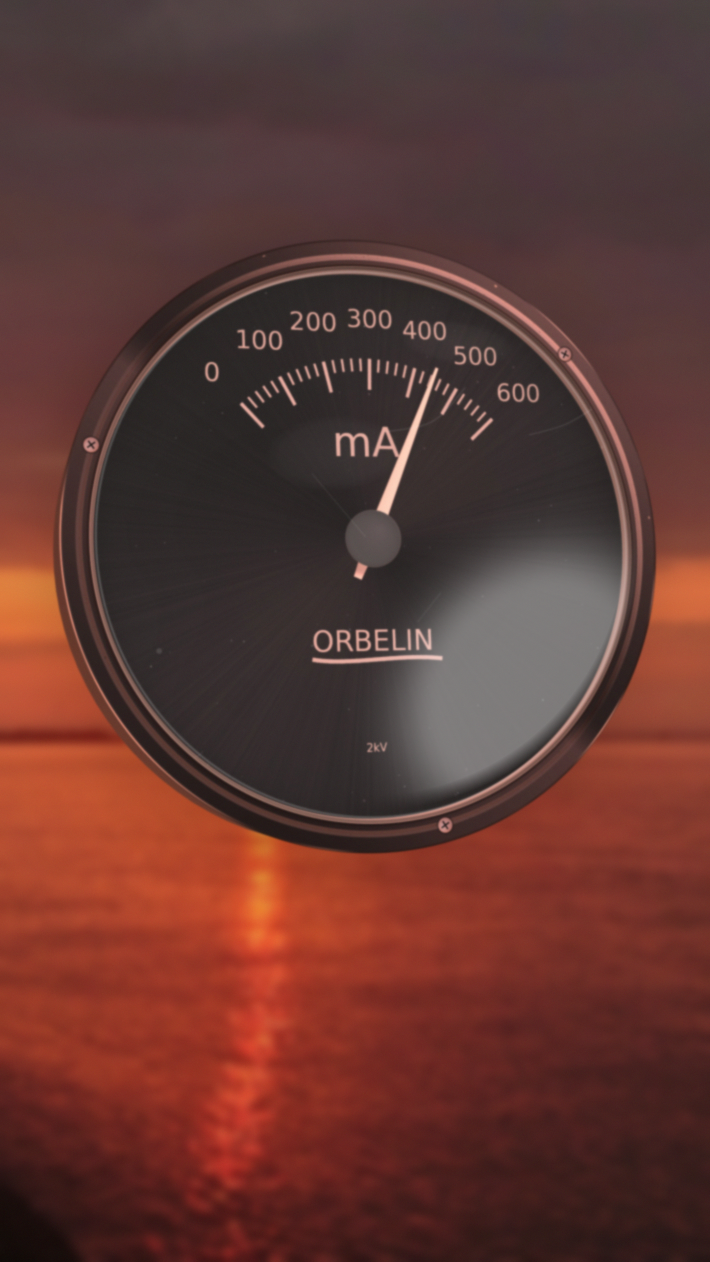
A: {"value": 440, "unit": "mA"}
